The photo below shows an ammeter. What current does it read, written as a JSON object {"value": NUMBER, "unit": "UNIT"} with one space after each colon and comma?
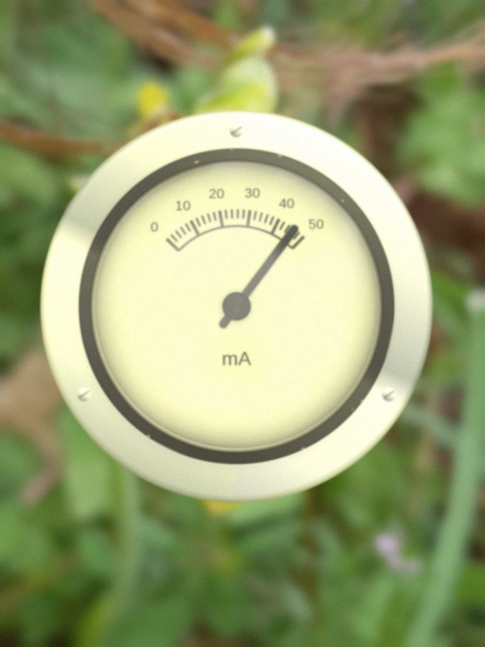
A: {"value": 46, "unit": "mA"}
